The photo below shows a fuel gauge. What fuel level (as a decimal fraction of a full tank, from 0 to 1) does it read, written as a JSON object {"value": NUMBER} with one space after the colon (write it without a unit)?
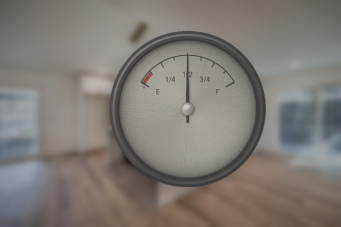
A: {"value": 0.5}
